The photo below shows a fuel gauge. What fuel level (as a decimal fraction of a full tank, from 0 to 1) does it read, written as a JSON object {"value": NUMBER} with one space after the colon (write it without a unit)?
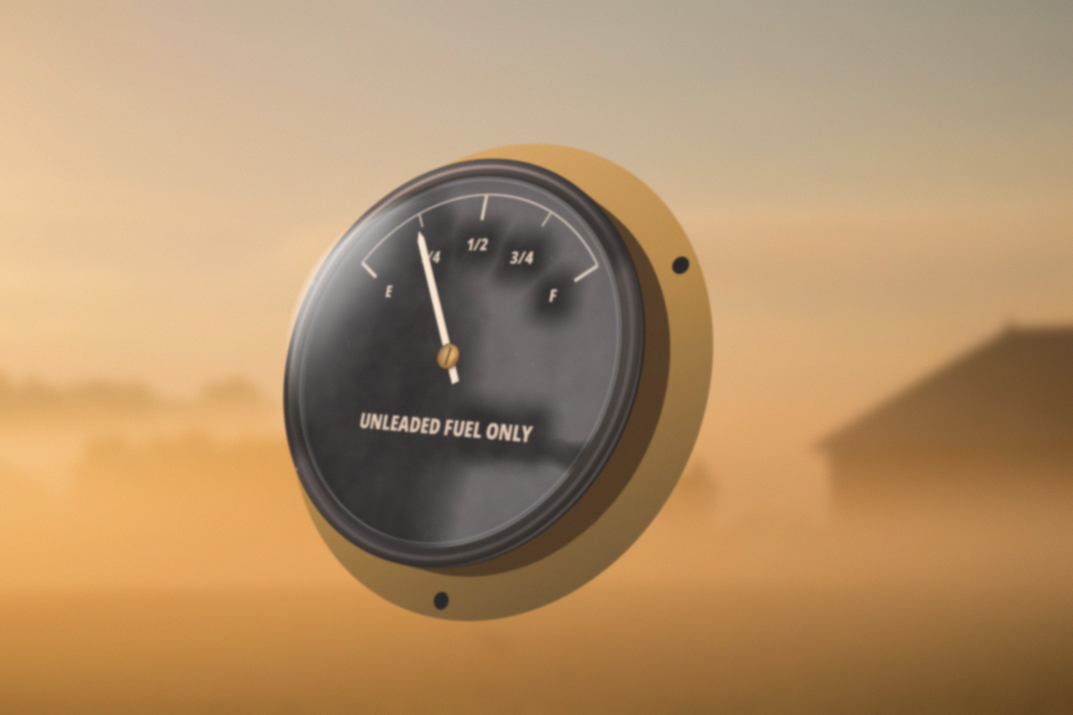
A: {"value": 0.25}
